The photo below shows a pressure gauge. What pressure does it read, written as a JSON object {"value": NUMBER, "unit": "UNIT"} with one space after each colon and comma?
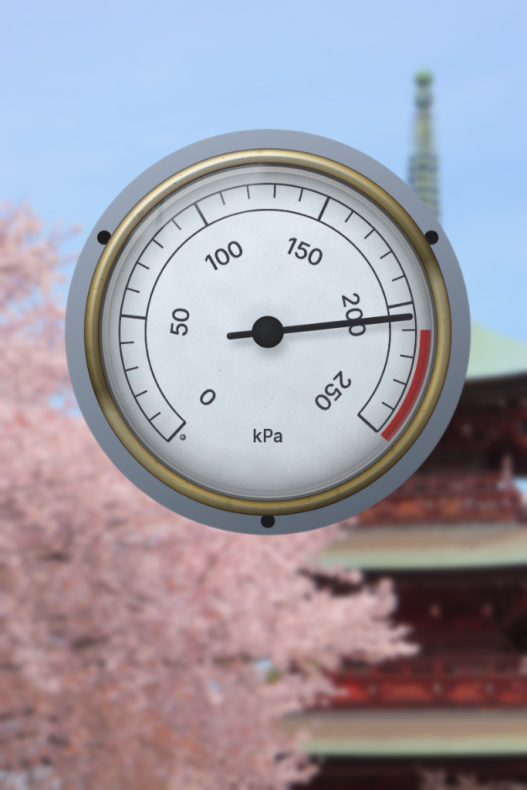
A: {"value": 205, "unit": "kPa"}
